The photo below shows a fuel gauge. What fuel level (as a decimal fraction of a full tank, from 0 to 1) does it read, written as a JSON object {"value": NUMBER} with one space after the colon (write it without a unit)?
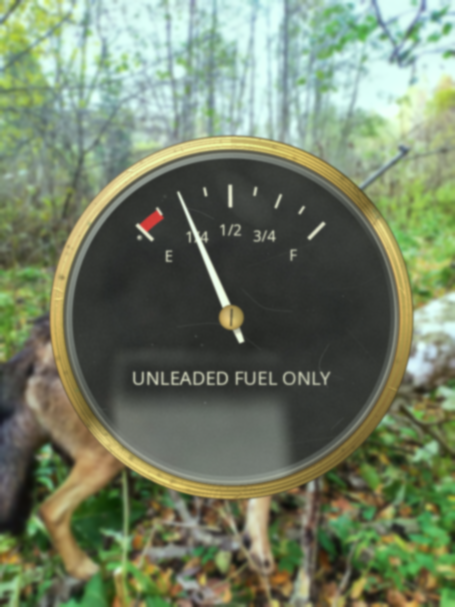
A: {"value": 0.25}
